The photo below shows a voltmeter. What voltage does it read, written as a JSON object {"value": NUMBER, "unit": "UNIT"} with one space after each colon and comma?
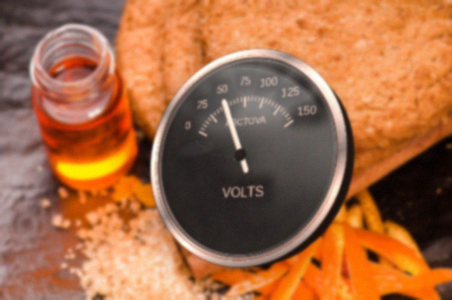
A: {"value": 50, "unit": "V"}
